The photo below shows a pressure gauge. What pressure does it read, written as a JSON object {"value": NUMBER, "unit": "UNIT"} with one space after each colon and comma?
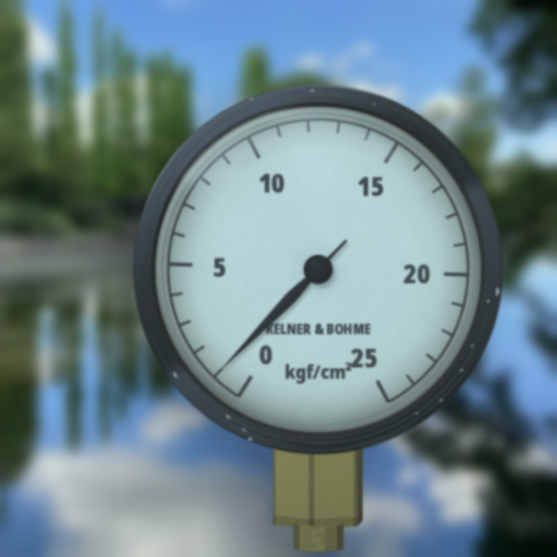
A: {"value": 1, "unit": "kg/cm²"}
